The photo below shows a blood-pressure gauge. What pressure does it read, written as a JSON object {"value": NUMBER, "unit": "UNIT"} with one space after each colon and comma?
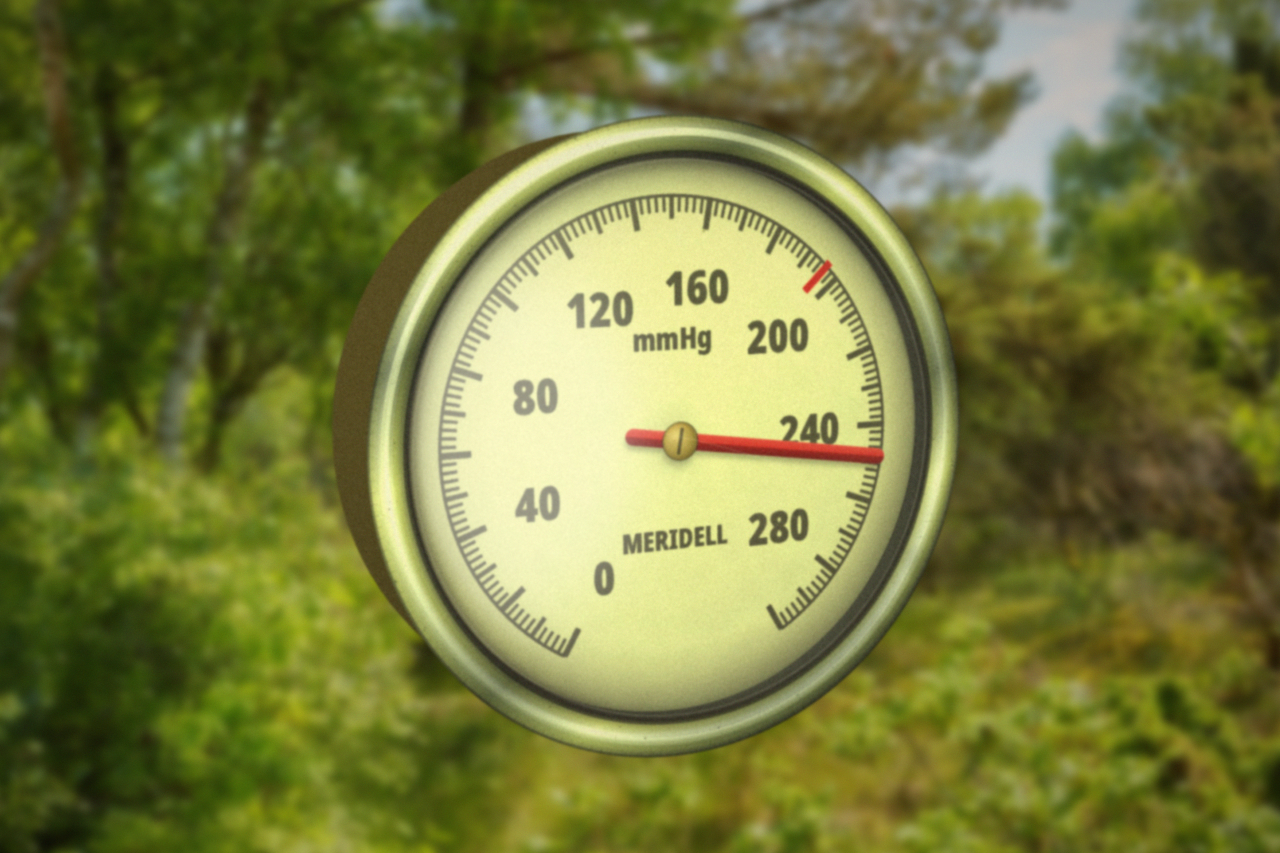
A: {"value": 248, "unit": "mmHg"}
